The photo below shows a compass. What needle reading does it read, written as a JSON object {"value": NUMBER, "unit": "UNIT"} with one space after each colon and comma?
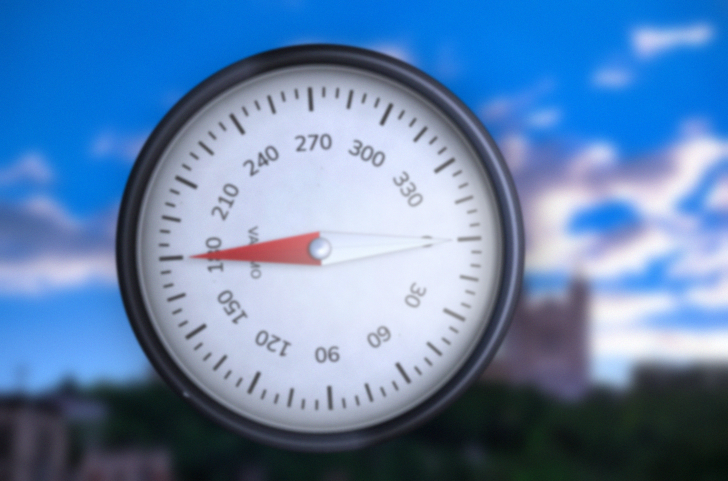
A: {"value": 180, "unit": "°"}
